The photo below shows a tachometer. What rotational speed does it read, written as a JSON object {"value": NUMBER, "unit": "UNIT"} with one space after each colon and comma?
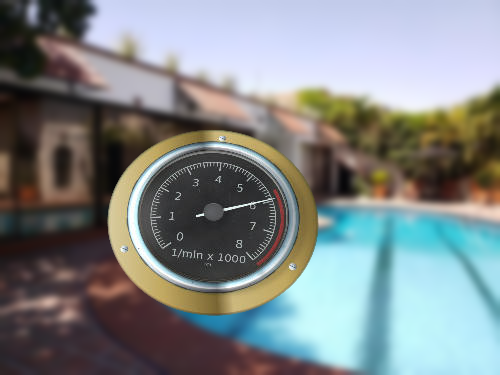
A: {"value": 6000, "unit": "rpm"}
